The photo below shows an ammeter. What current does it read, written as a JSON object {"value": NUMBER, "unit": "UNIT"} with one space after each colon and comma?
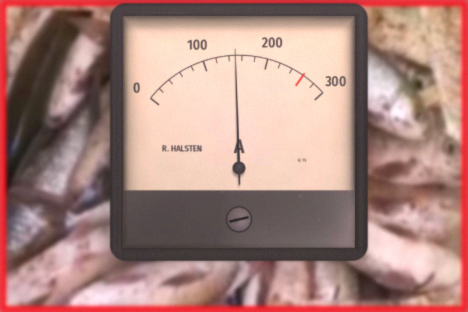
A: {"value": 150, "unit": "A"}
